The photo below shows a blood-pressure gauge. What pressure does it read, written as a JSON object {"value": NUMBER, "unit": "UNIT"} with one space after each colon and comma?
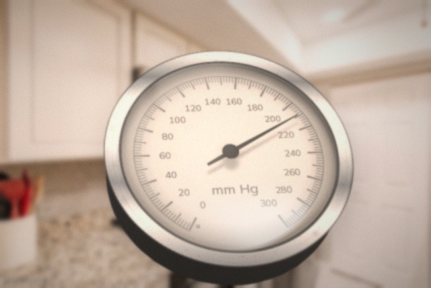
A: {"value": 210, "unit": "mmHg"}
